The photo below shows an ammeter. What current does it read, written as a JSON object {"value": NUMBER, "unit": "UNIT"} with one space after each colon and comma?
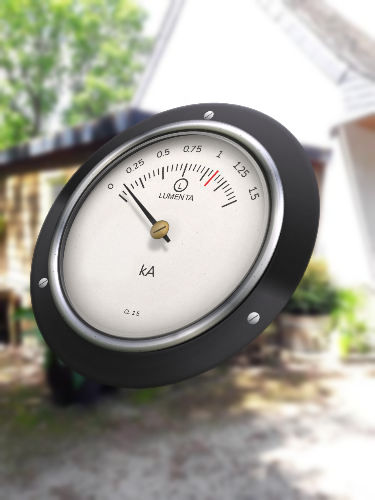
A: {"value": 0.1, "unit": "kA"}
